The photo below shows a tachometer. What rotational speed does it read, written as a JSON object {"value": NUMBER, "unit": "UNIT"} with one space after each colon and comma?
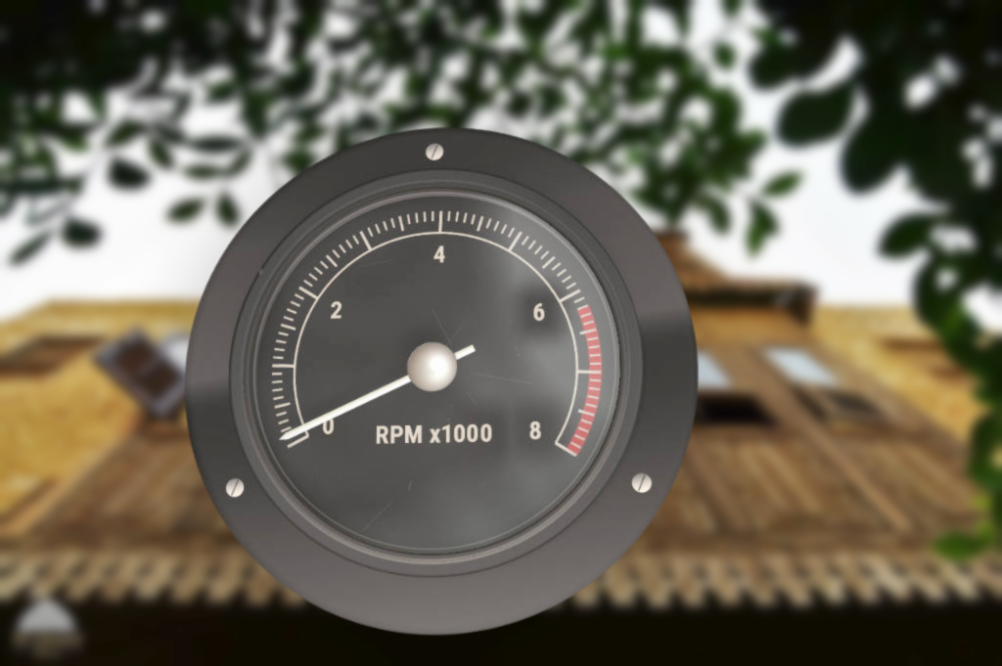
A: {"value": 100, "unit": "rpm"}
